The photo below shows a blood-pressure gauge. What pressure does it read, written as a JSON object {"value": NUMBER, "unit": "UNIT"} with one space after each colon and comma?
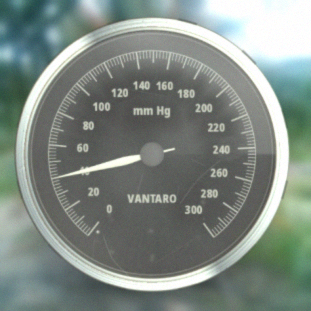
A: {"value": 40, "unit": "mmHg"}
